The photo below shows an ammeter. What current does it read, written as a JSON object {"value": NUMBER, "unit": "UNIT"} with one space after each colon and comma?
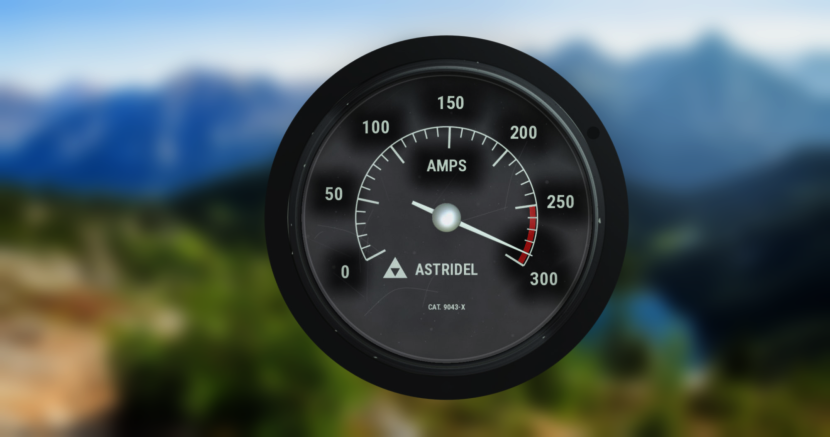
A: {"value": 290, "unit": "A"}
